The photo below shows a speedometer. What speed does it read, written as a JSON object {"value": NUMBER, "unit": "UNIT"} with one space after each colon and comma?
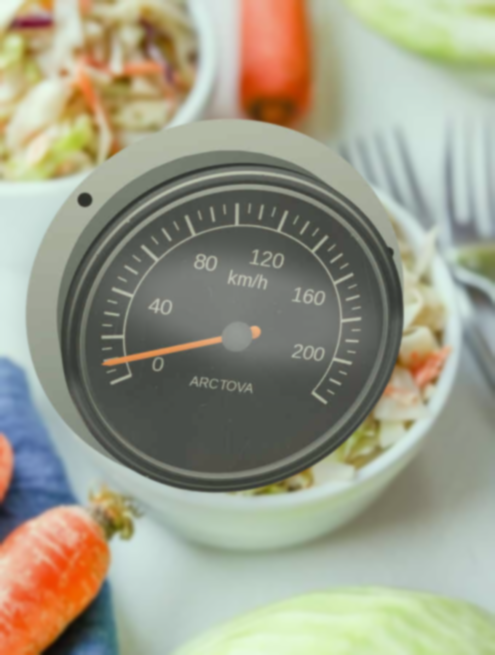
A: {"value": 10, "unit": "km/h"}
